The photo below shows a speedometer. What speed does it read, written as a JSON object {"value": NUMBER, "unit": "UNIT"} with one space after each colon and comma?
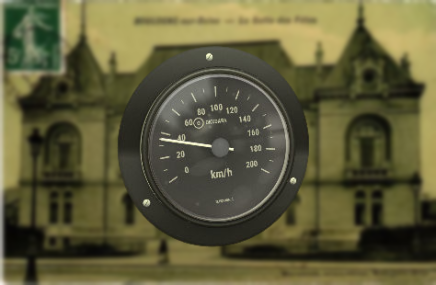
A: {"value": 35, "unit": "km/h"}
